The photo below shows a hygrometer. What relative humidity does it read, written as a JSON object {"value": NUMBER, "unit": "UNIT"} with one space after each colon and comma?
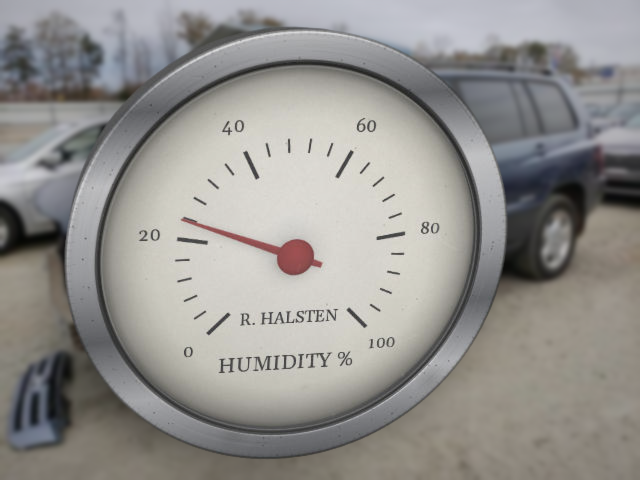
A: {"value": 24, "unit": "%"}
